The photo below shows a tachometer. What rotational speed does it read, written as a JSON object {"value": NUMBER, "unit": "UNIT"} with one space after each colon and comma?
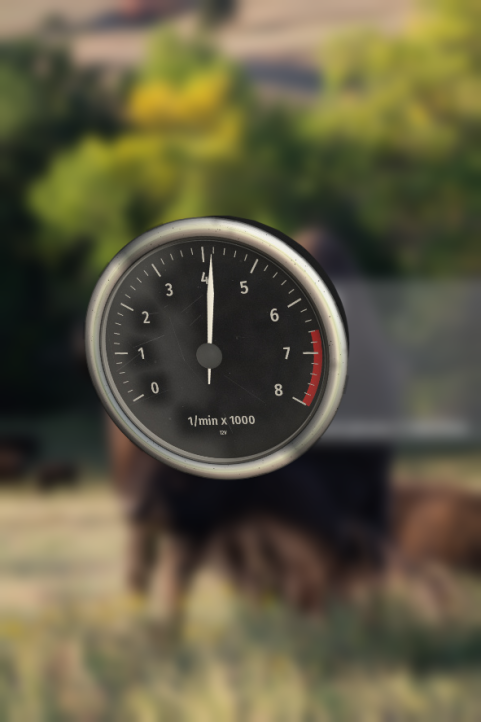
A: {"value": 4200, "unit": "rpm"}
